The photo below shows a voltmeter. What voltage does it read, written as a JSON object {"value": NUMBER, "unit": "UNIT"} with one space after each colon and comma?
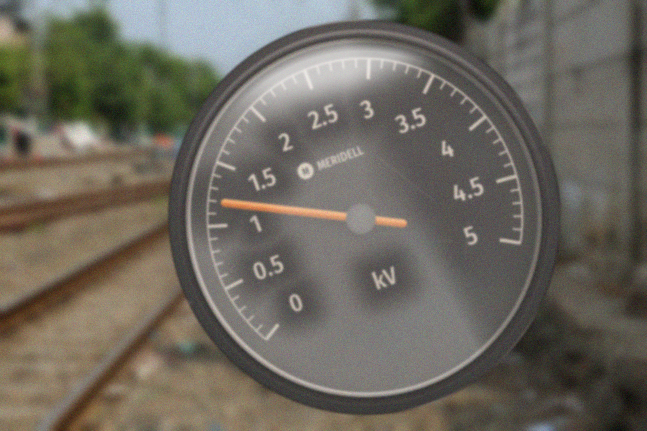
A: {"value": 1.2, "unit": "kV"}
